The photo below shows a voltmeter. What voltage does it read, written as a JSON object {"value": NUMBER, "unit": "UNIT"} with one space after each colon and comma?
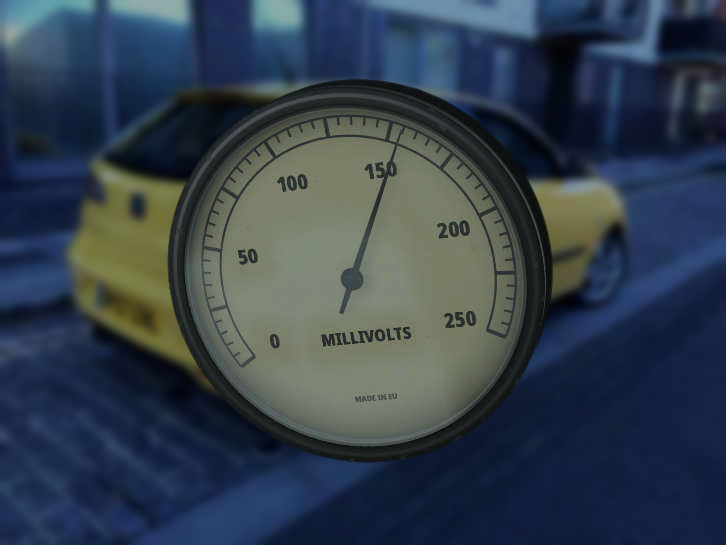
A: {"value": 155, "unit": "mV"}
